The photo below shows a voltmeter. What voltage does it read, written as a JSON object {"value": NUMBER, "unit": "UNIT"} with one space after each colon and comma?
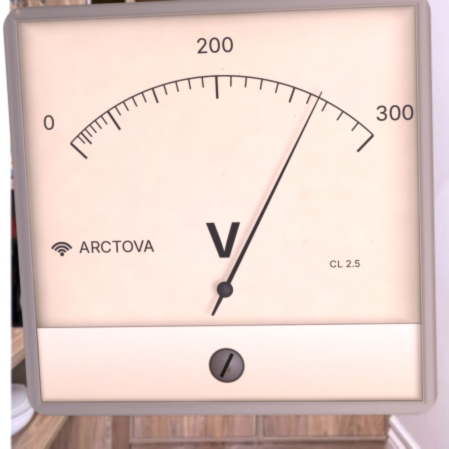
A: {"value": 265, "unit": "V"}
